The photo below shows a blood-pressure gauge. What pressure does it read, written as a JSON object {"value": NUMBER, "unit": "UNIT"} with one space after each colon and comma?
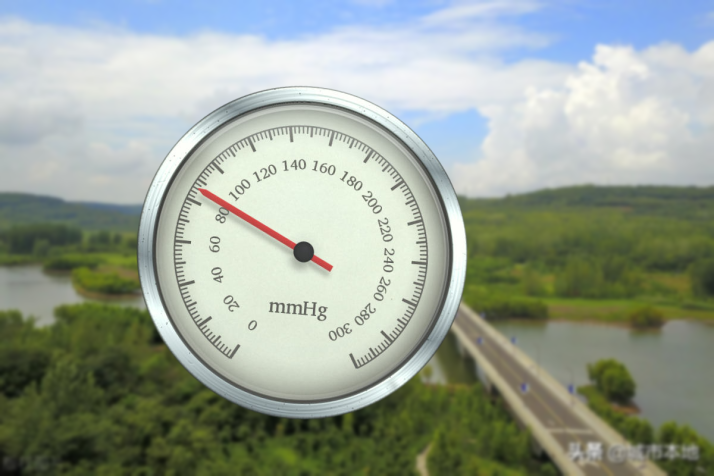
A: {"value": 86, "unit": "mmHg"}
